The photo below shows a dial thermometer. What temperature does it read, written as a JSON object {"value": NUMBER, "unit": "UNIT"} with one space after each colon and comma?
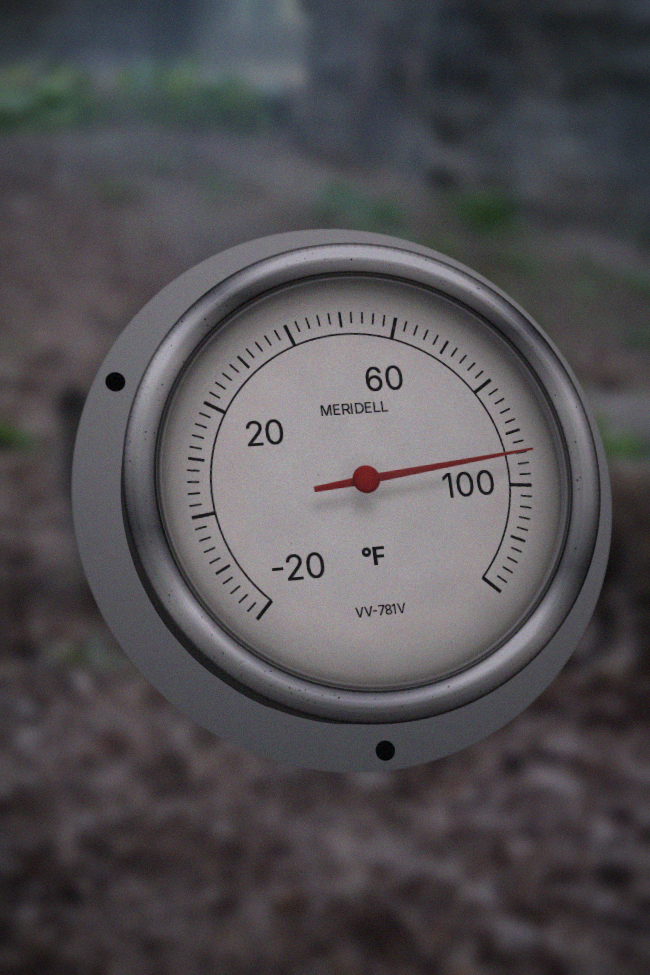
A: {"value": 94, "unit": "°F"}
